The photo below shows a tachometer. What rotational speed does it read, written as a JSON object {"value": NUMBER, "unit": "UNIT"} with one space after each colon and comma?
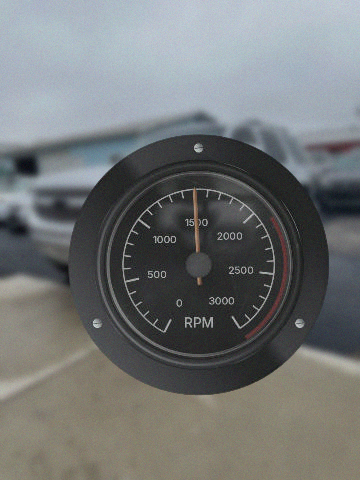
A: {"value": 1500, "unit": "rpm"}
